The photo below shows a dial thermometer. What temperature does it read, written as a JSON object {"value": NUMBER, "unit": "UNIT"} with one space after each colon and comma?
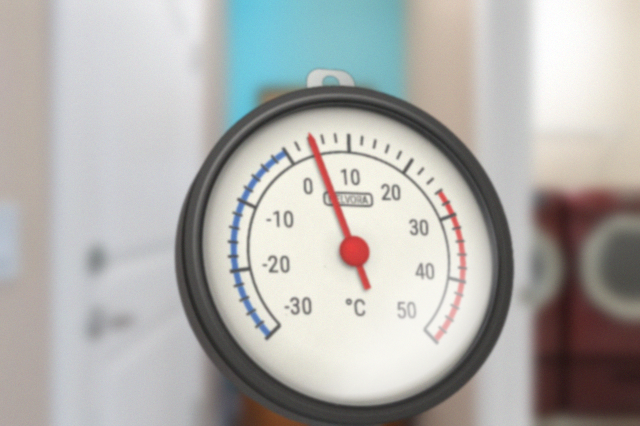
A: {"value": 4, "unit": "°C"}
